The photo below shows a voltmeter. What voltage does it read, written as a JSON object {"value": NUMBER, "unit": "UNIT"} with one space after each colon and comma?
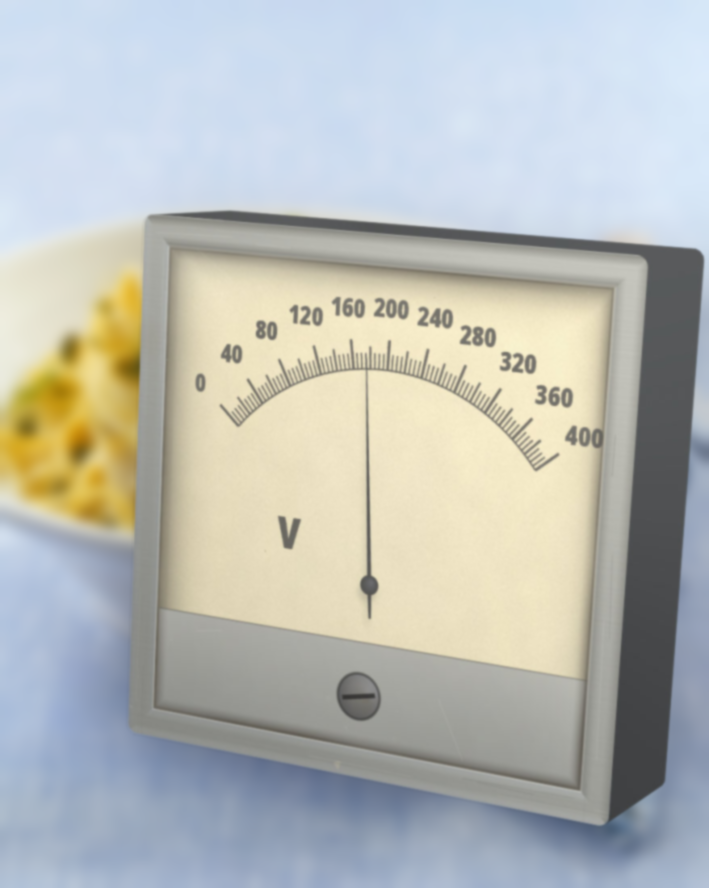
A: {"value": 180, "unit": "V"}
